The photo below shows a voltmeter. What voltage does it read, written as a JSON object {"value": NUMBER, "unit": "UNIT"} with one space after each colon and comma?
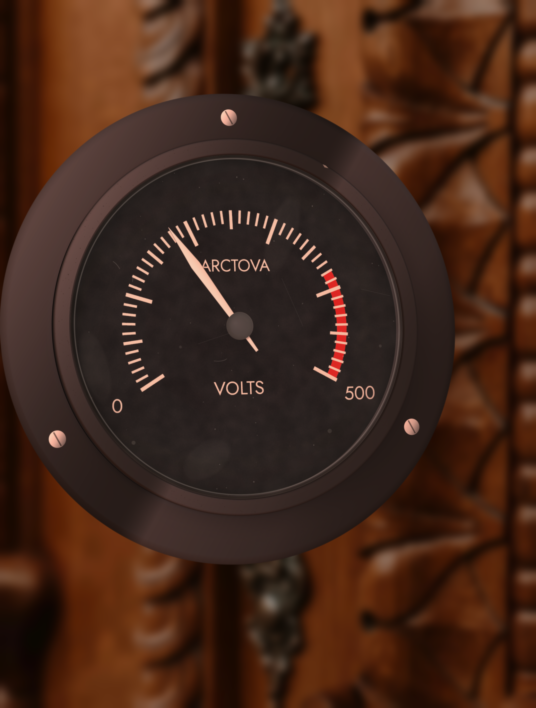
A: {"value": 180, "unit": "V"}
